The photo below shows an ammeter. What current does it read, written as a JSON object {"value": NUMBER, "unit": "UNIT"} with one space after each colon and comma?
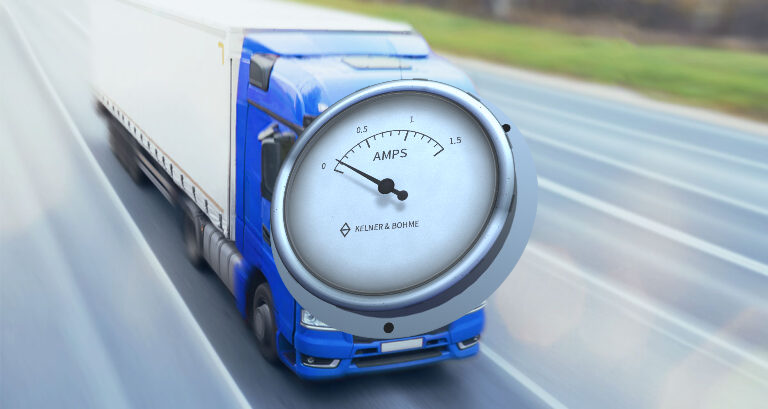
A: {"value": 0.1, "unit": "A"}
